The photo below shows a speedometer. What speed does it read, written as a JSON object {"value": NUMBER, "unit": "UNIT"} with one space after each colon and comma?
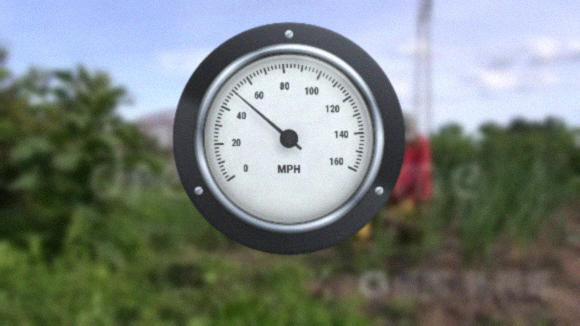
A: {"value": 50, "unit": "mph"}
